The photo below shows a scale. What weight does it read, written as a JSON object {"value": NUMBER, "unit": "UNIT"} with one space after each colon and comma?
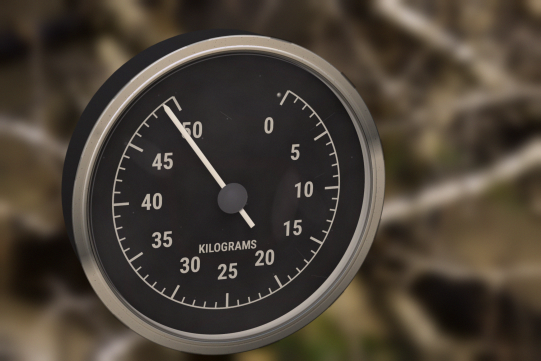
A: {"value": 49, "unit": "kg"}
